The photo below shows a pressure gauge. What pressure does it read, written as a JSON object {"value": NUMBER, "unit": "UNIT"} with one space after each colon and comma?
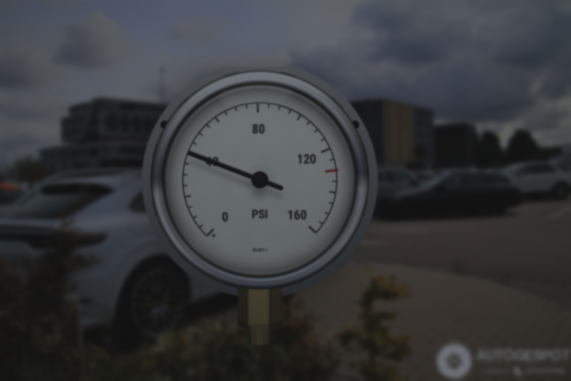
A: {"value": 40, "unit": "psi"}
